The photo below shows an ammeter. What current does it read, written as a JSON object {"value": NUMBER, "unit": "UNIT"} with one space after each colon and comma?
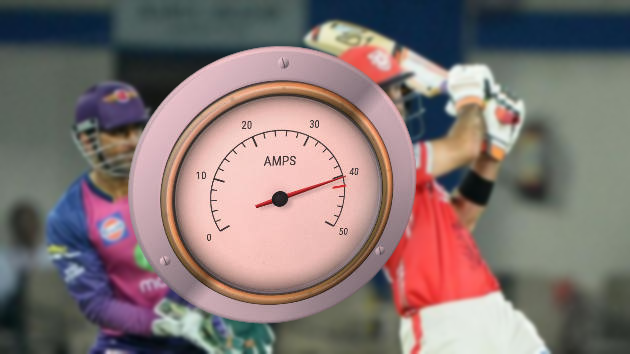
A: {"value": 40, "unit": "A"}
